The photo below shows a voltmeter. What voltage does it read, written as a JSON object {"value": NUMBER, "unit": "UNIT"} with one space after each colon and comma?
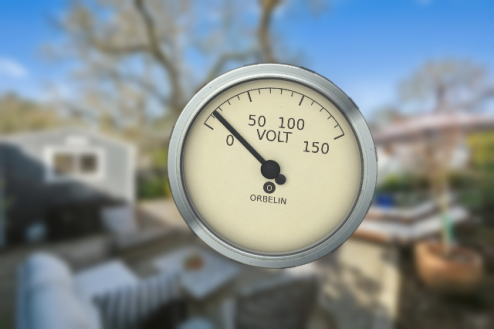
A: {"value": 15, "unit": "V"}
